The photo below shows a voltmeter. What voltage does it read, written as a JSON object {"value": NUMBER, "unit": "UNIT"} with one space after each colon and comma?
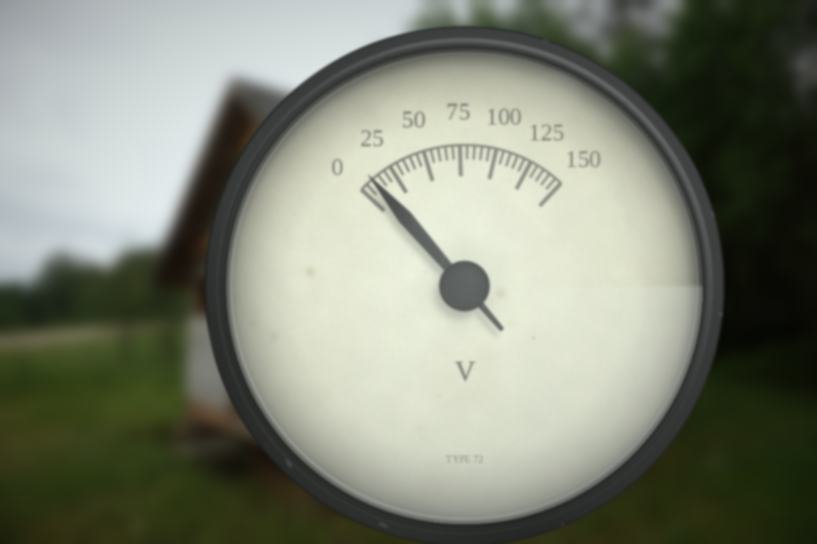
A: {"value": 10, "unit": "V"}
